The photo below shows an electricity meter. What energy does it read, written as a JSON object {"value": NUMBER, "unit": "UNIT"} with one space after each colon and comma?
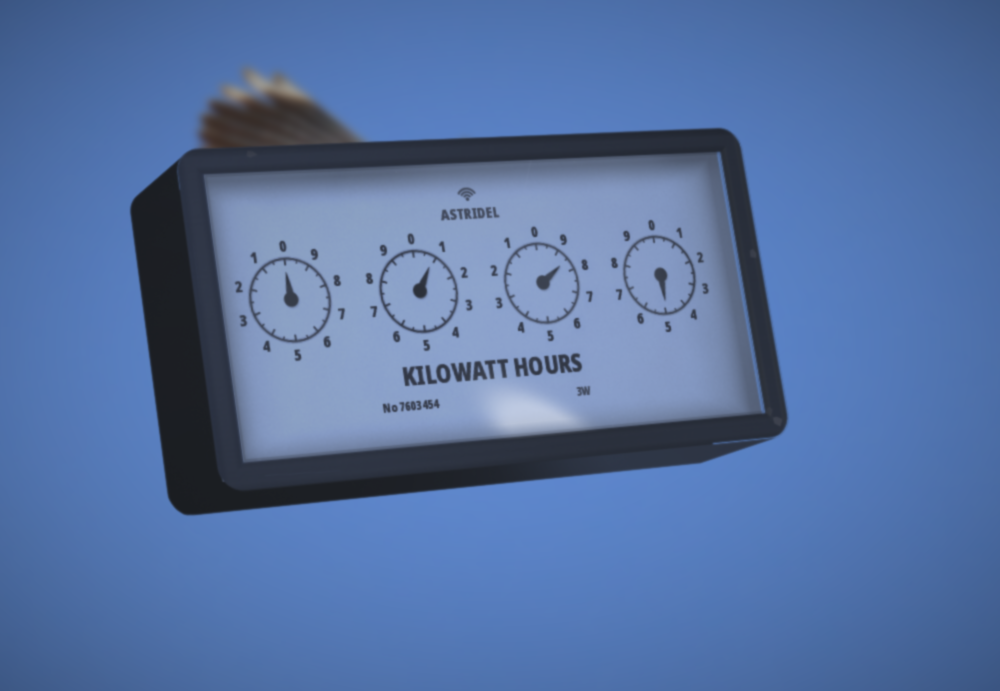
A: {"value": 85, "unit": "kWh"}
